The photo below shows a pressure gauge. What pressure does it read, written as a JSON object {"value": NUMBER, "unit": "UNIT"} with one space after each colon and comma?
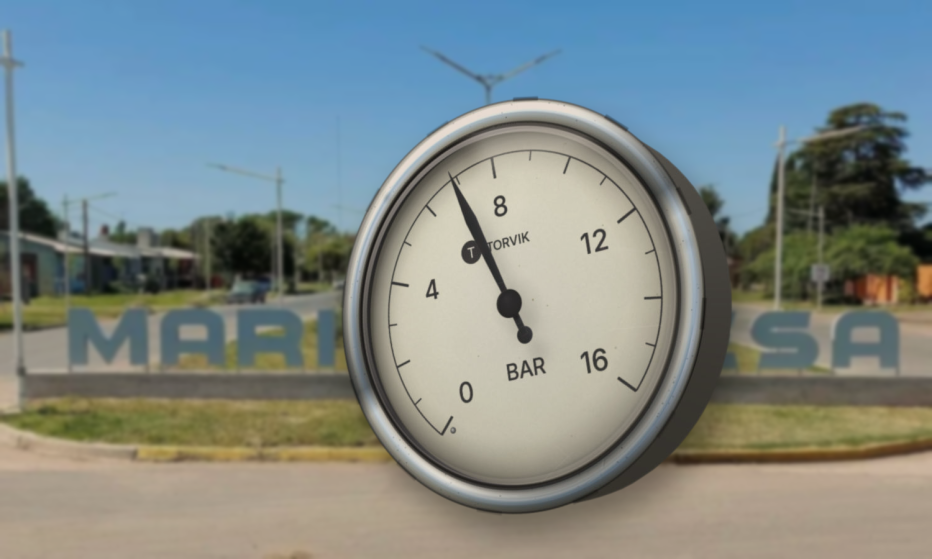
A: {"value": 7, "unit": "bar"}
